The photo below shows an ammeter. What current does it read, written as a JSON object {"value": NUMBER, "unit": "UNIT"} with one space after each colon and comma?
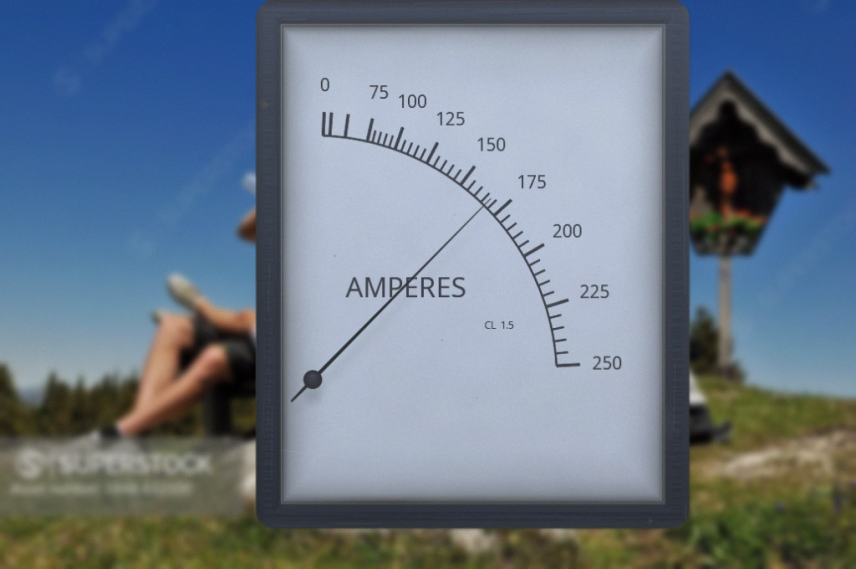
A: {"value": 167.5, "unit": "A"}
